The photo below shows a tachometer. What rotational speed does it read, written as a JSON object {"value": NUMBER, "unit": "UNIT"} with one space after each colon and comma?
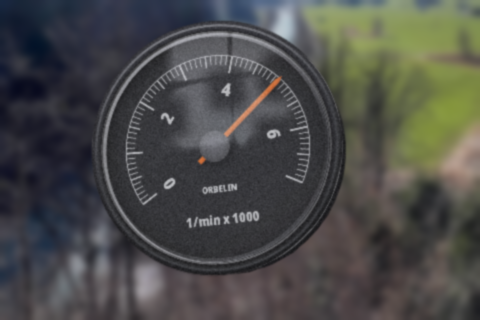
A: {"value": 5000, "unit": "rpm"}
